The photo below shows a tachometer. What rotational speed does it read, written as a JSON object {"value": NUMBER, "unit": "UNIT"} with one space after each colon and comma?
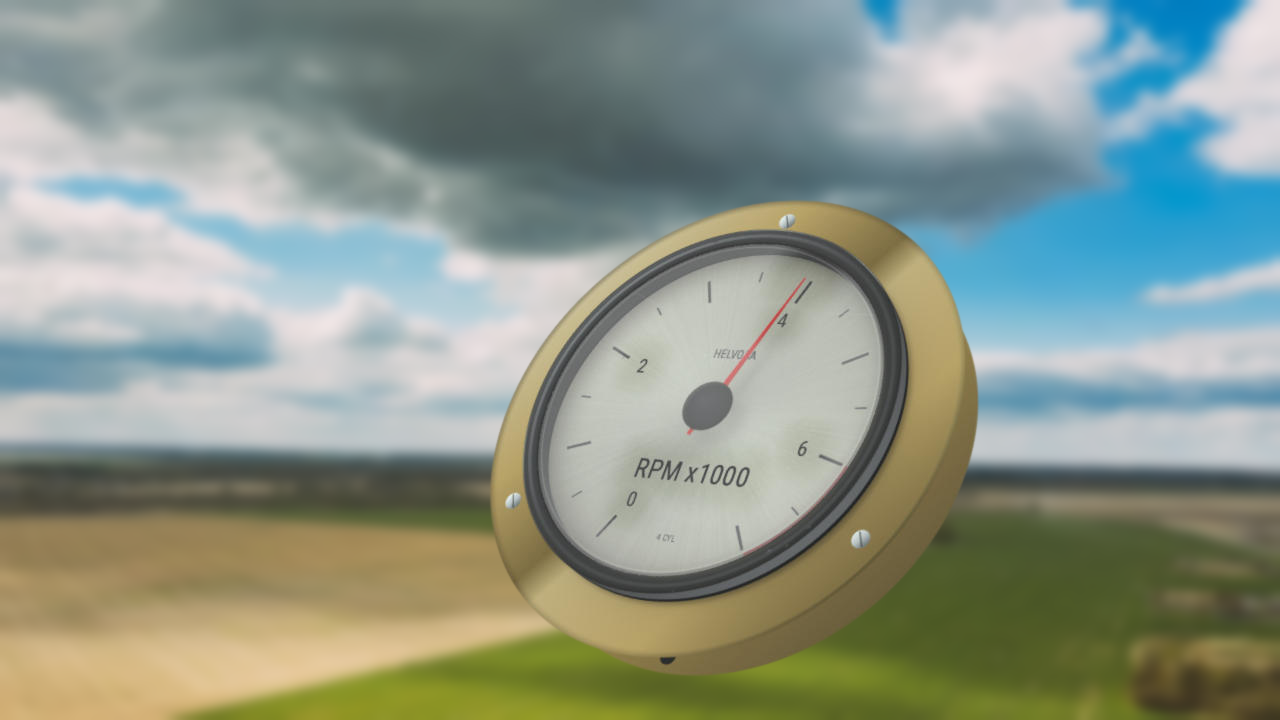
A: {"value": 4000, "unit": "rpm"}
